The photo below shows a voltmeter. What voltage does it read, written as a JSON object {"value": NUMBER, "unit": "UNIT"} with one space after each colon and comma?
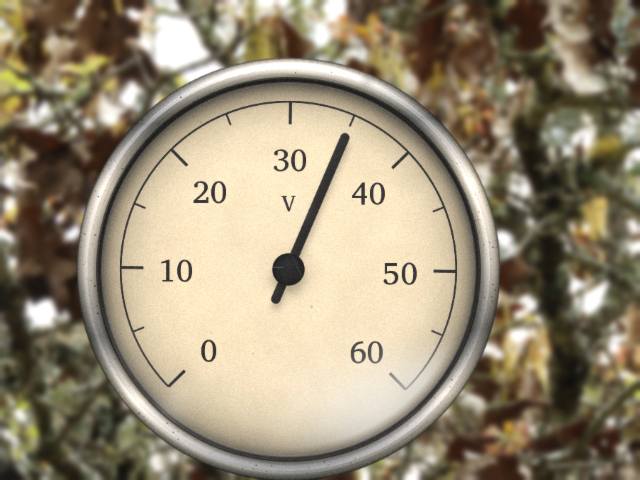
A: {"value": 35, "unit": "V"}
